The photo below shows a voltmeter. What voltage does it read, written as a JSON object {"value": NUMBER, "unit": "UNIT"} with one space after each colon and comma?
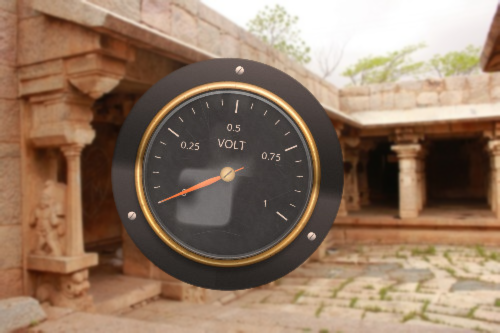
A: {"value": 0, "unit": "V"}
